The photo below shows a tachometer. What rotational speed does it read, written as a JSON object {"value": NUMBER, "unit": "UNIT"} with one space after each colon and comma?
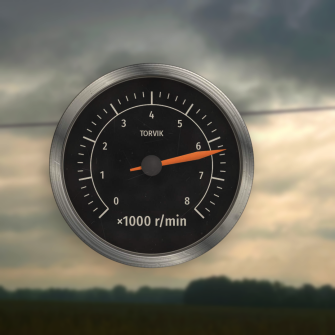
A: {"value": 6300, "unit": "rpm"}
